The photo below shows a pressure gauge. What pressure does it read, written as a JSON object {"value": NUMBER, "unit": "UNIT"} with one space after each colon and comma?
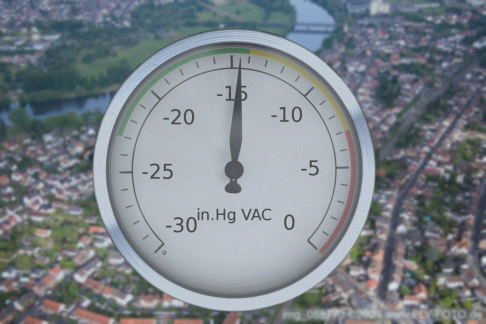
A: {"value": -14.5, "unit": "inHg"}
